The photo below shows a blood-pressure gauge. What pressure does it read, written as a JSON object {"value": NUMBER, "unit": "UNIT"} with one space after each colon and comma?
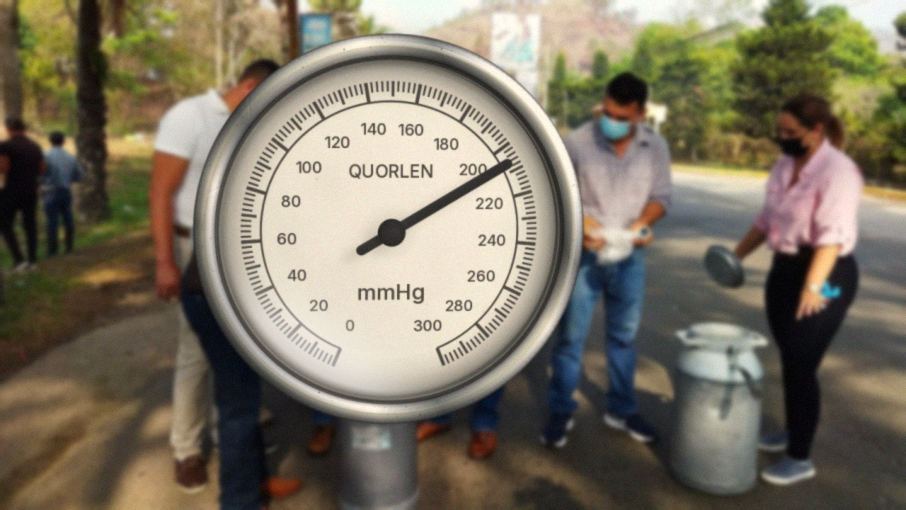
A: {"value": 206, "unit": "mmHg"}
